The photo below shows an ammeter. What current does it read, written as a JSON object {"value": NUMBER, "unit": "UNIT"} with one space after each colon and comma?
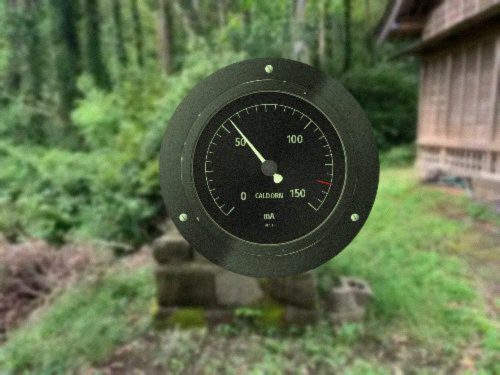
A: {"value": 55, "unit": "mA"}
